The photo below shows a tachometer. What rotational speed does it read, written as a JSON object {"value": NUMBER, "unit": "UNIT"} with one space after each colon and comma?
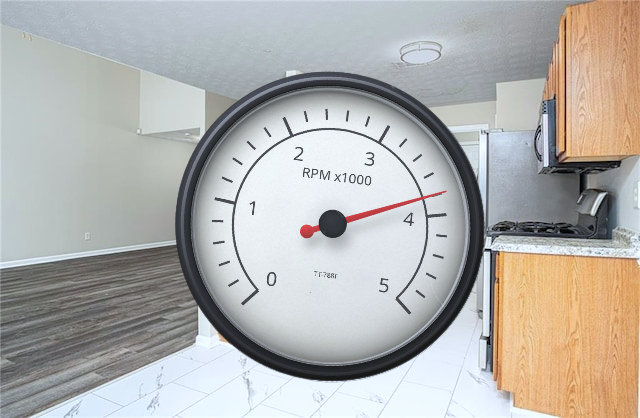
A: {"value": 3800, "unit": "rpm"}
